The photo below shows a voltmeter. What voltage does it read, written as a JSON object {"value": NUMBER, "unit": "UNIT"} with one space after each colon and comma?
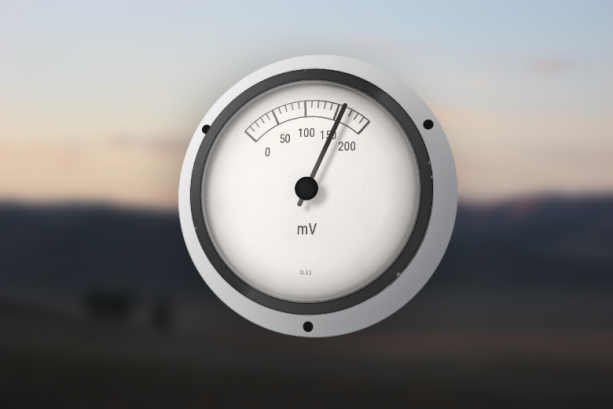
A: {"value": 160, "unit": "mV"}
